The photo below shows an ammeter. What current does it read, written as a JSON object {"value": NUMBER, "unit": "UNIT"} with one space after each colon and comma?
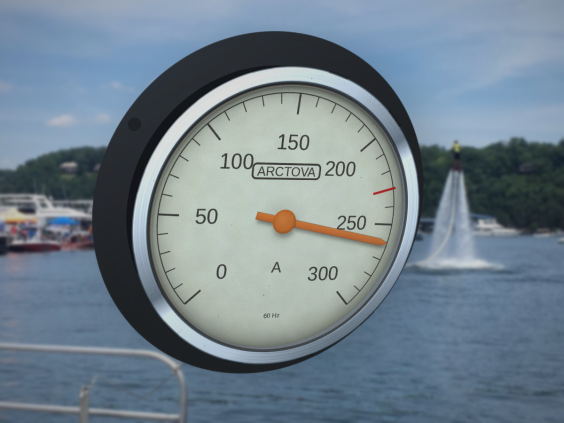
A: {"value": 260, "unit": "A"}
